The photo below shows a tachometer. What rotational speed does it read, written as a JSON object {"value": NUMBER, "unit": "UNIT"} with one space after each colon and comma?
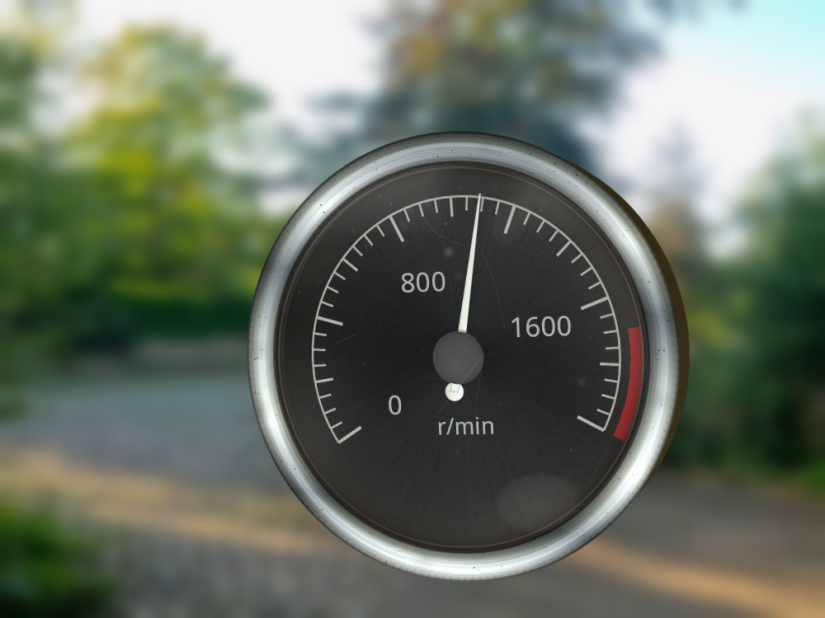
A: {"value": 1100, "unit": "rpm"}
